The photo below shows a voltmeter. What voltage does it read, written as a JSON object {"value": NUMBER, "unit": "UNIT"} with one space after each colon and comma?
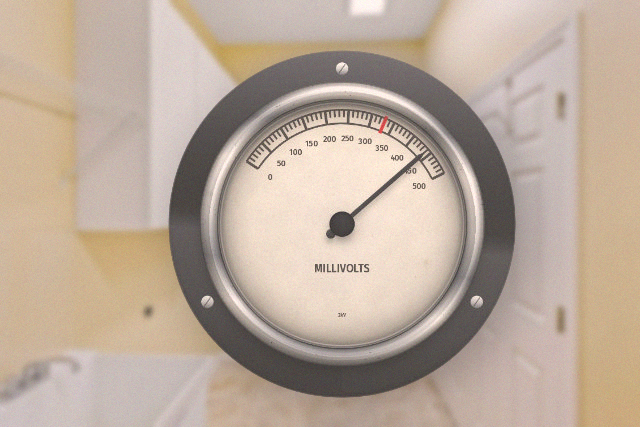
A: {"value": 440, "unit": "mV"}
